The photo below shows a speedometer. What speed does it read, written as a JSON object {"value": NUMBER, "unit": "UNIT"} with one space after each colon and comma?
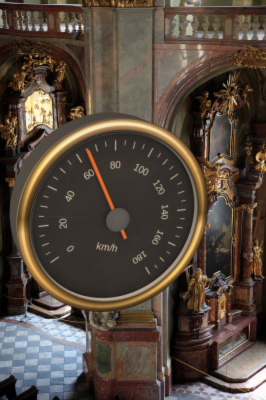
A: {"value": 65, "unit": "km/h"}
